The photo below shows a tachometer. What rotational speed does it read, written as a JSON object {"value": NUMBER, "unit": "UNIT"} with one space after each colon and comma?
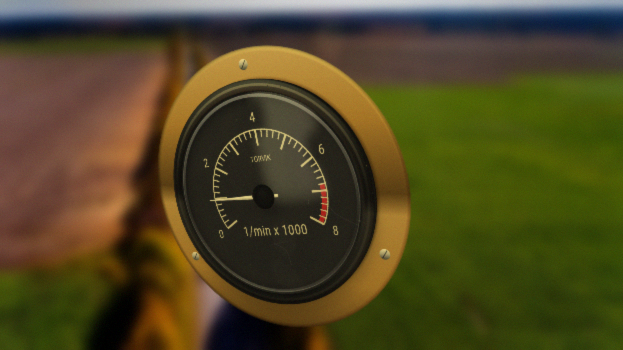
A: {"value": 1000, "unit": "rpm"}
